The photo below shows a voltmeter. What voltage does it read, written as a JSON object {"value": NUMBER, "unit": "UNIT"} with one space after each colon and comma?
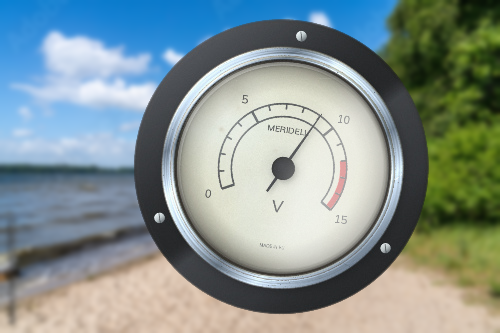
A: {"value": 9, "unit": "V"}
